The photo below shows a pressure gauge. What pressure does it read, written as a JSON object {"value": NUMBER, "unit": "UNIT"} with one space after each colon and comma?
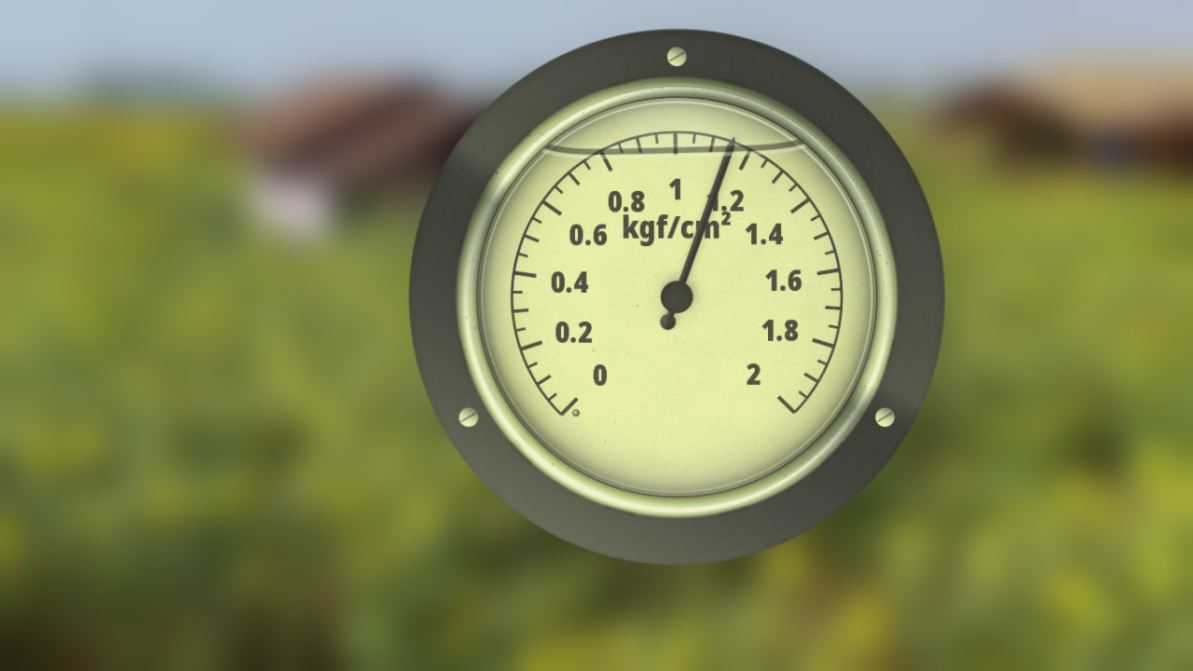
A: {"value": 1.15, "unit": "kg/cm²"}
